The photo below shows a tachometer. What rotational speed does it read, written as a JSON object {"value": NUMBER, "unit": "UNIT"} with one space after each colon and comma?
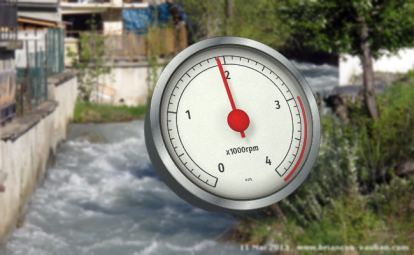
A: {"value": 1900, "unit": "rpm"}
